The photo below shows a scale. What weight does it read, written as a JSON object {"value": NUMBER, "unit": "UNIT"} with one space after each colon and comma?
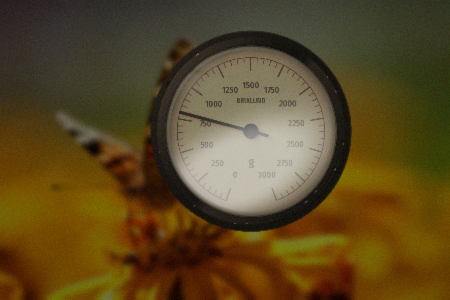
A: {"value": 800, "unit": "g"}
